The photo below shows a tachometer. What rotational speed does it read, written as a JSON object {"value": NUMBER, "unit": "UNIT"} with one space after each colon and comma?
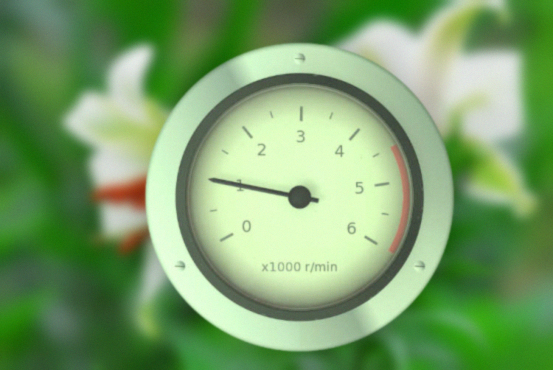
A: {"value": 1000, "unit": "rpm"}
